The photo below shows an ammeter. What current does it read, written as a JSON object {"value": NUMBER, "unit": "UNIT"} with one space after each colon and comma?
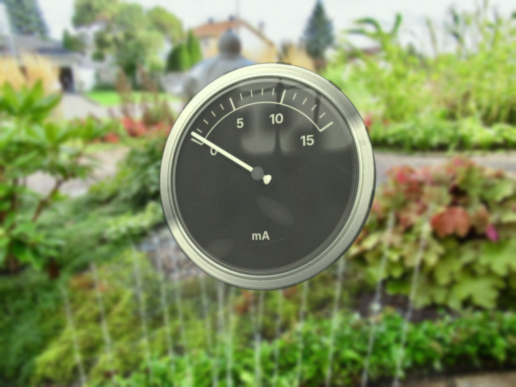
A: {"value": 0.5, "unit": "mA"}
